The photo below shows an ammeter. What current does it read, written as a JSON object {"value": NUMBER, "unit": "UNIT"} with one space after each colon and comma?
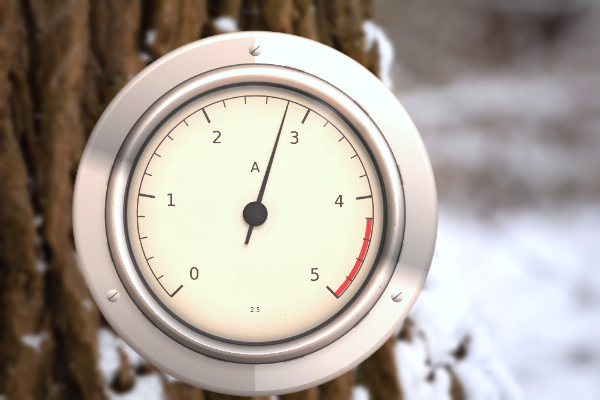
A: {"value": 2.8, "unit": "A"}
